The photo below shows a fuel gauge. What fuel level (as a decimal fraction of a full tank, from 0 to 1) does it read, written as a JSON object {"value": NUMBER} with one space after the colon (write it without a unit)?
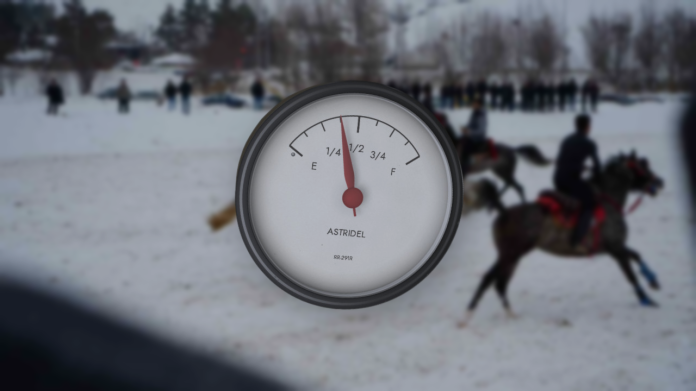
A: {"value": 0.375}
